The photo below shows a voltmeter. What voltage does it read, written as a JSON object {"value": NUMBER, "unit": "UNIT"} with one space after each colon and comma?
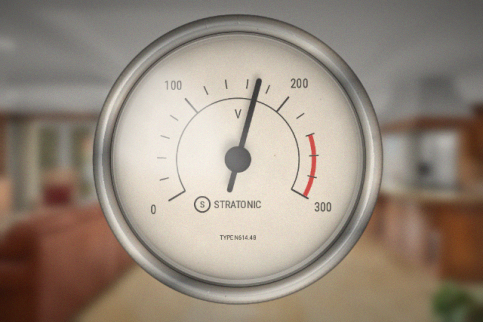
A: {"value": 170, "unit": "V"}
